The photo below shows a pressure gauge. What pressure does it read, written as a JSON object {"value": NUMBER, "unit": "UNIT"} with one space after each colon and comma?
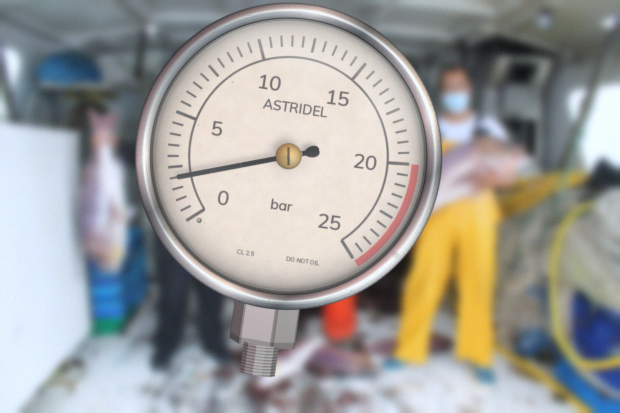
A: {"value": 2, "unit": "bar"}
